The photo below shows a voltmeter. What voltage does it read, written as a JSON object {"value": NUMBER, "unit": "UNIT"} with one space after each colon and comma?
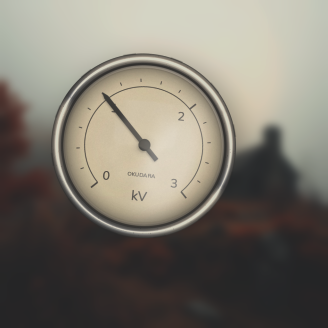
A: {"value": 1, "unit": "kV"}
